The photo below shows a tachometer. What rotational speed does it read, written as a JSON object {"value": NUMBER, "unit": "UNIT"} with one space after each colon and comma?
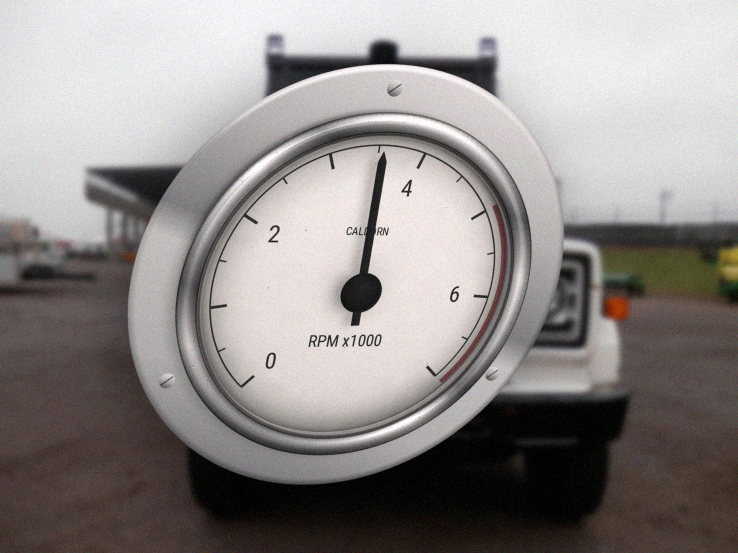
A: {"value": 3500, "unit": "rpm"}
